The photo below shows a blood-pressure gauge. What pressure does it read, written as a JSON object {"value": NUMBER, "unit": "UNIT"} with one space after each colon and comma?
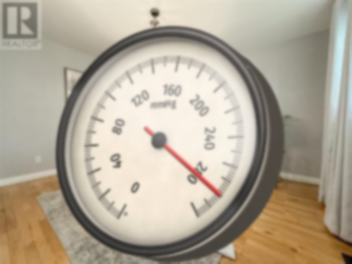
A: {"value": 280, "unit": "mmHg"}
